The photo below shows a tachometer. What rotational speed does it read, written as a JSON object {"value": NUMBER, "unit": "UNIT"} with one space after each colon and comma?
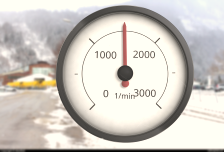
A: {"value": 1500, "unit": "rpm"}
